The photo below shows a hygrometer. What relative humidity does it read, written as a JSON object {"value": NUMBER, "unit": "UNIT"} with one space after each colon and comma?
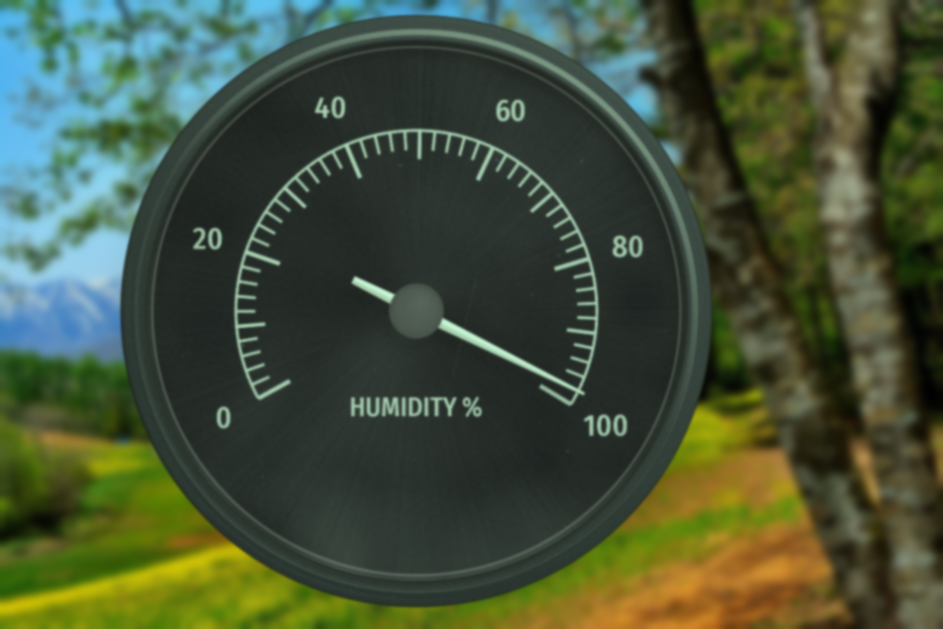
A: {"value": 98, "unit": "%"}
